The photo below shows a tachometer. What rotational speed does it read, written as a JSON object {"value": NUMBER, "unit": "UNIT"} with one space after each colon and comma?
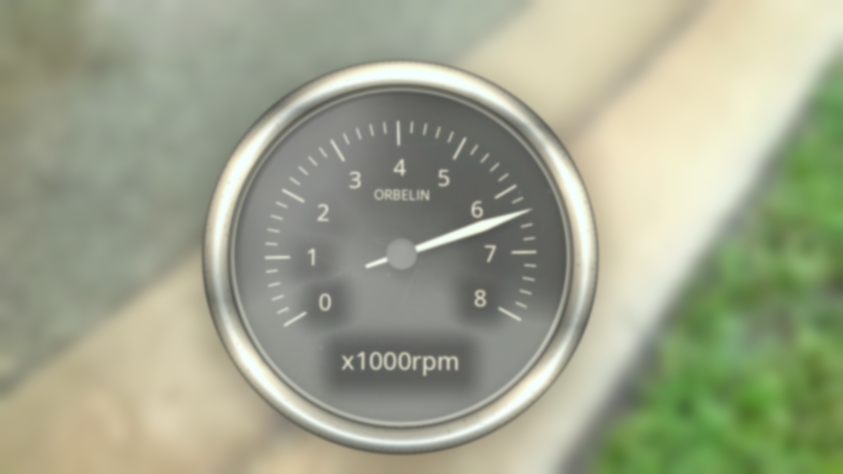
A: {"value": 6400, "unit": "rpm"}
